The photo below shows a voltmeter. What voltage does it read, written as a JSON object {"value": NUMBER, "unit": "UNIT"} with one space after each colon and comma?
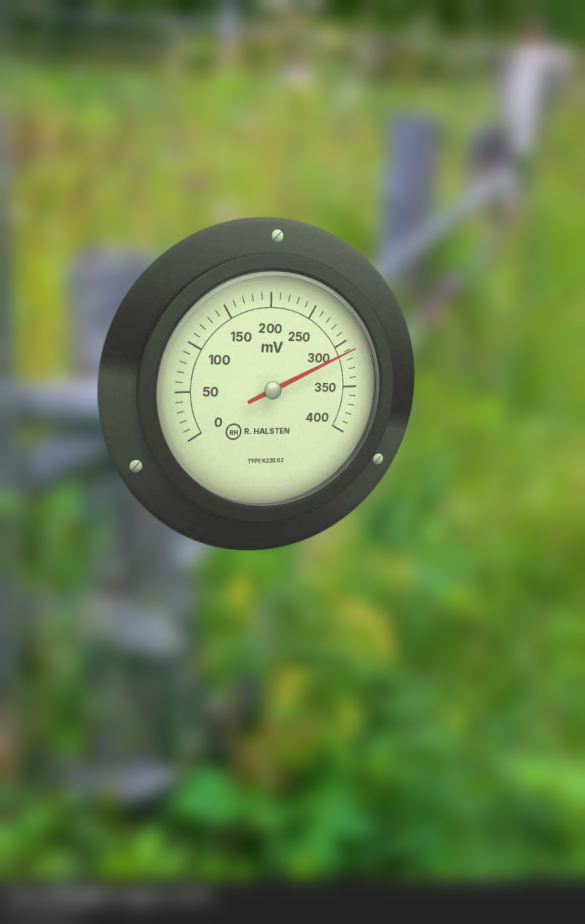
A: {"value": 310, "unit": "mV"}
